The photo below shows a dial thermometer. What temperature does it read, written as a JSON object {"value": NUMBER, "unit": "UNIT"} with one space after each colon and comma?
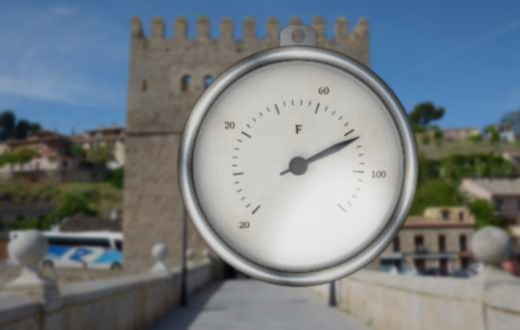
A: {"value": 84, "unit": "°F"}
